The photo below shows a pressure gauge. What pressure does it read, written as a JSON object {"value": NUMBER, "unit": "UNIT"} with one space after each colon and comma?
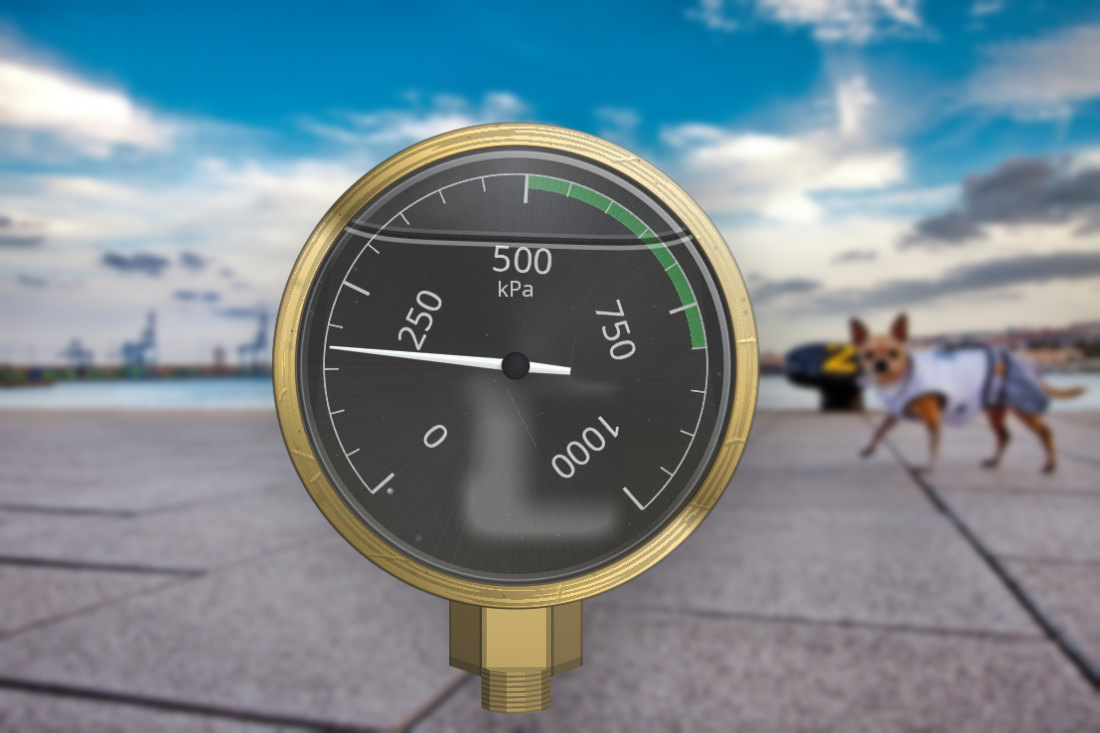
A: {"value": 175, "unit": "kPa"}
